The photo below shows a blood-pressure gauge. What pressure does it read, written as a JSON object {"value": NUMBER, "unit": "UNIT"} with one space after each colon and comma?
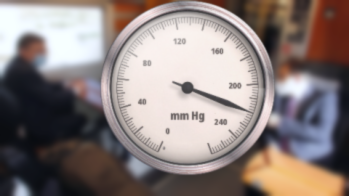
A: {"value": 220, "unit": "mmHg"}
